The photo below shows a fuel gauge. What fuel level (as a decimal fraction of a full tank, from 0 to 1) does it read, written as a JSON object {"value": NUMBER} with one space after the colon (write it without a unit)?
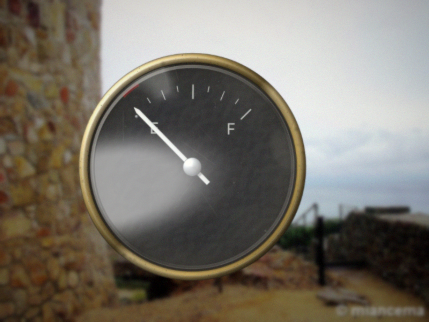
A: {"value": 0}
